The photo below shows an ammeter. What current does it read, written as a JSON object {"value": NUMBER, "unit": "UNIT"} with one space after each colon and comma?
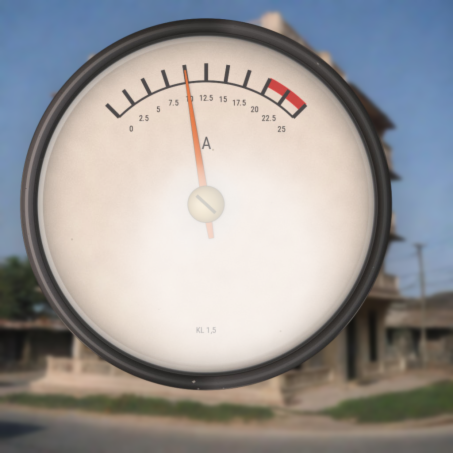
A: {"value": 10, "unit": "A"}
